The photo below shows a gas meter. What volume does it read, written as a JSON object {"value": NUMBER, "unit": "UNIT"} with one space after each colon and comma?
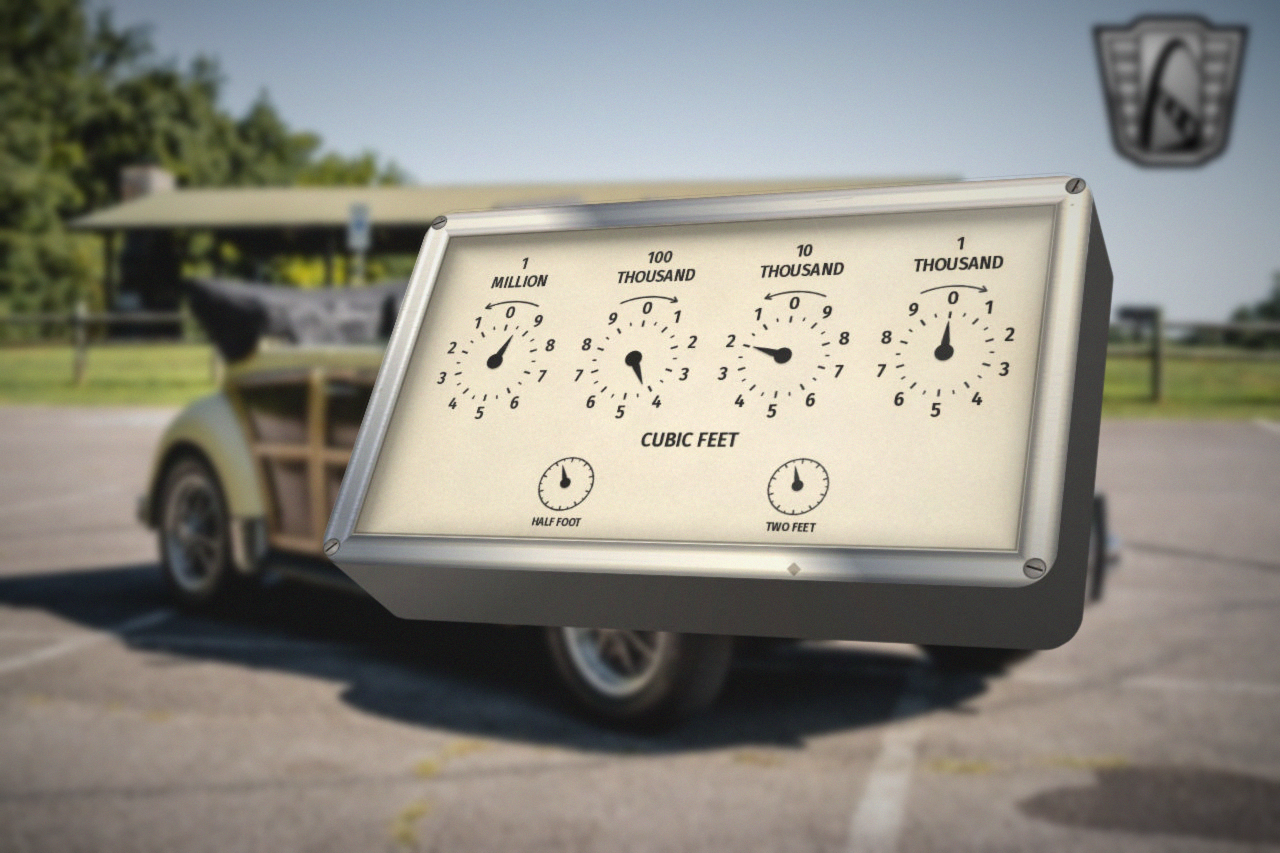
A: {"value": 942000, "unit": "ft³"}
